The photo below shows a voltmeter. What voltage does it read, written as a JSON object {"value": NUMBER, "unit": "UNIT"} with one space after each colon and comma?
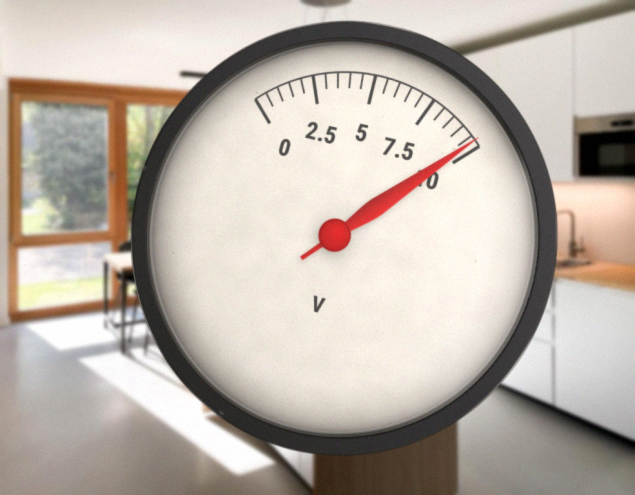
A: {"value": 9.75, "unit": "V"}
